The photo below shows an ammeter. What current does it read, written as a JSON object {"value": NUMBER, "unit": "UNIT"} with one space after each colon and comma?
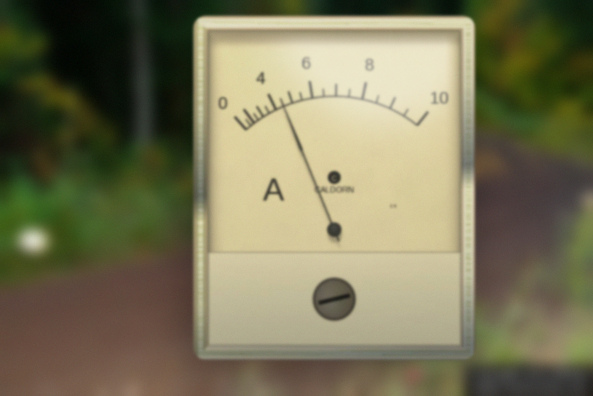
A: {"value": 4.5, "unit": "A"}
